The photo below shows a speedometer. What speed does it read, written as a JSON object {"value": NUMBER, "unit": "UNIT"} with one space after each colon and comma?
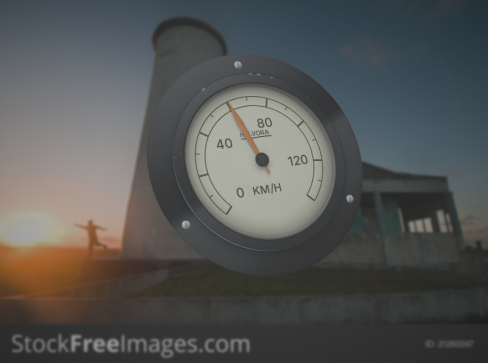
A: {"value": 60, "unit": "km/h"}
